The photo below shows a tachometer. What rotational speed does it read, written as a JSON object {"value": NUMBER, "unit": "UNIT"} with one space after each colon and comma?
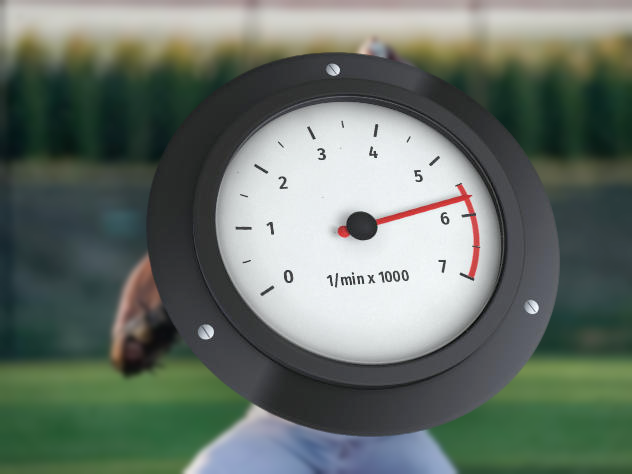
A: {"value": 5750, "unit": "rpm"}
